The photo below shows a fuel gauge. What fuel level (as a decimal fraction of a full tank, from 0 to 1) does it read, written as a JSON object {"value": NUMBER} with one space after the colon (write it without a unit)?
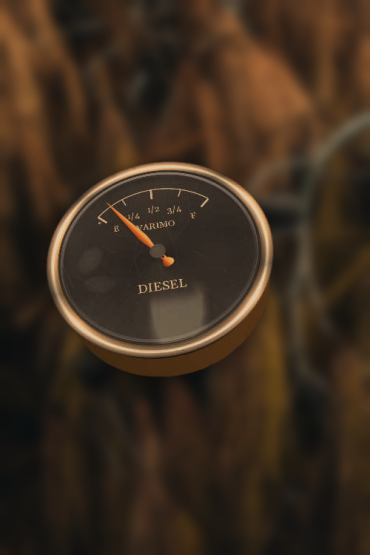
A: {"value": 0.125}
